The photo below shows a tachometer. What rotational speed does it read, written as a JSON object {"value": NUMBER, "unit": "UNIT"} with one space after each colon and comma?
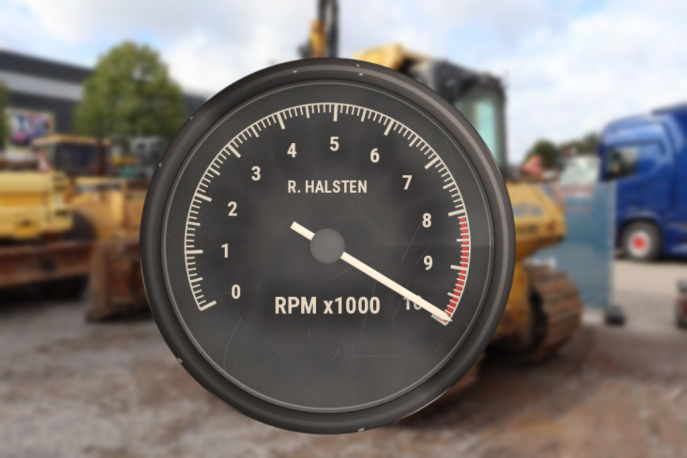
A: {"value": 9900, "unit": "rpm"}
